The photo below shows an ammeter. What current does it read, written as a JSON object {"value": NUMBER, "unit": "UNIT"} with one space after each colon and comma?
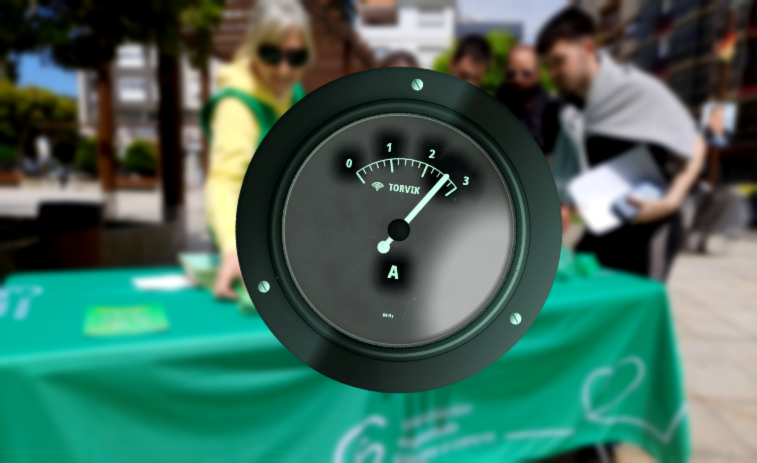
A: {"value": 2.6, "unit": "A"}
